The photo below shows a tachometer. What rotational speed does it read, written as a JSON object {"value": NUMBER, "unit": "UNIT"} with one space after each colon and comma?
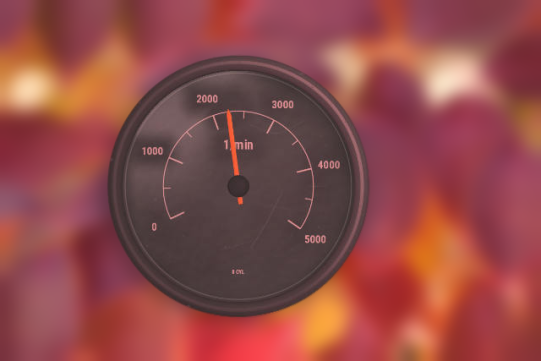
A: {"value": 2250, "unit": "rpm"}
